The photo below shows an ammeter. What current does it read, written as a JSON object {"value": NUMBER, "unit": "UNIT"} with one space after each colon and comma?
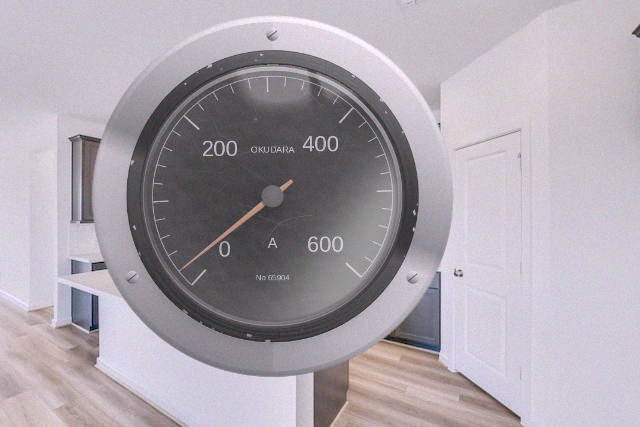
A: {"value": 20, "unit": "A"}
